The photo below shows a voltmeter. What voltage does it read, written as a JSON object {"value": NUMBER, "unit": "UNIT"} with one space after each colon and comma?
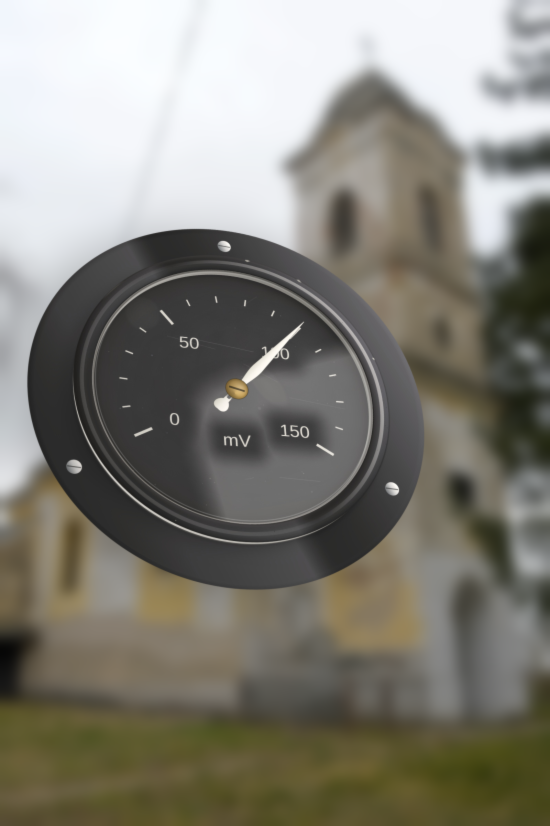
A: {"value": 100, "unit": "mV"}
